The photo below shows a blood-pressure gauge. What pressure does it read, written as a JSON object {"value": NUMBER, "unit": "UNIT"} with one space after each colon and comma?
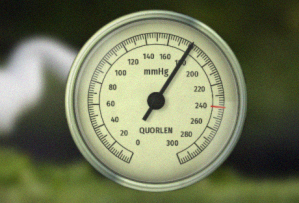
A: {"value": 180, "unit": "mmHg"}
